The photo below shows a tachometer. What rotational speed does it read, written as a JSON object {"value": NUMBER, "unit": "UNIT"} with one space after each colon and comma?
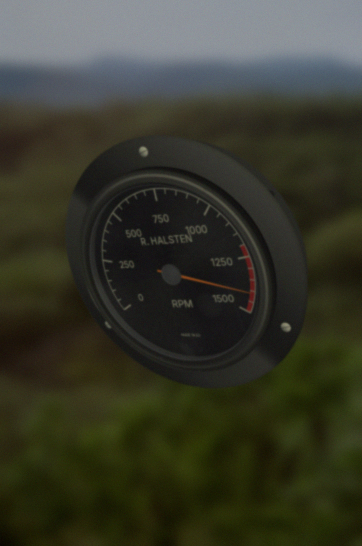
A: {"value": 1400, "unit": "rpm"}
